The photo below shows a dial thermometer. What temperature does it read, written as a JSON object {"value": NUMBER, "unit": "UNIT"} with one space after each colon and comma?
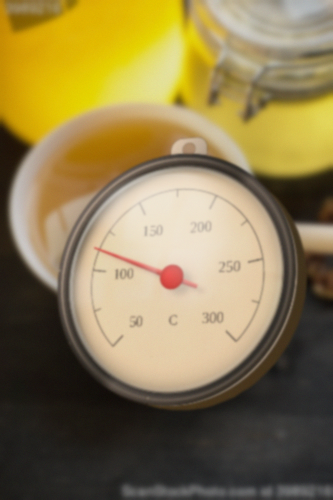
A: {"value": 112.5, "unit": "°C"}
